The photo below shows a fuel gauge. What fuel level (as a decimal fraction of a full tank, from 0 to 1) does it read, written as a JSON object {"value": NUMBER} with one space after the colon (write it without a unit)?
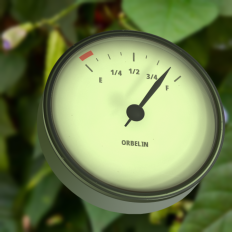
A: {"value": 0.875}
